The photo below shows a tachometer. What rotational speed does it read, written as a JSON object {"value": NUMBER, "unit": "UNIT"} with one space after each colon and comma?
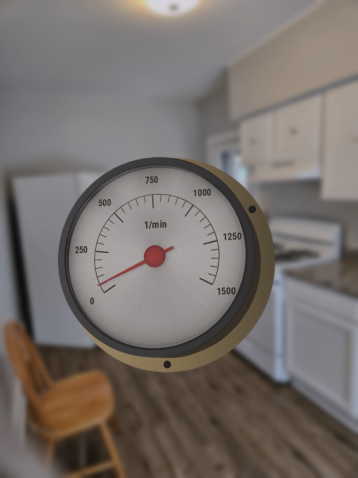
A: {"value": 50, "unit": "rpm"}
